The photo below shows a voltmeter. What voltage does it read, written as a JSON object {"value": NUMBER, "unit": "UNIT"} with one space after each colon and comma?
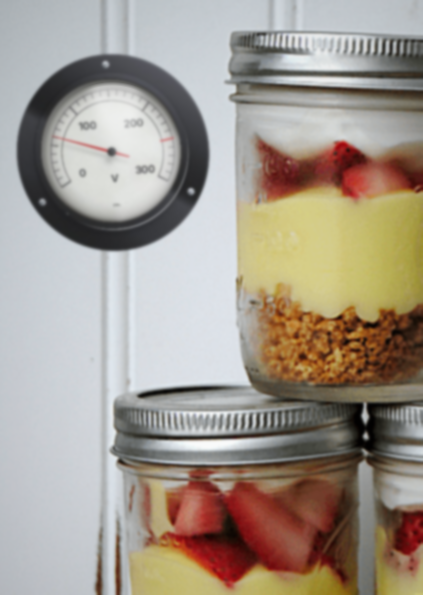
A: {"value": 60, "unit": "V"}
